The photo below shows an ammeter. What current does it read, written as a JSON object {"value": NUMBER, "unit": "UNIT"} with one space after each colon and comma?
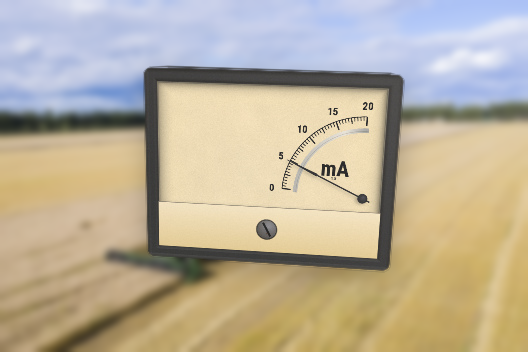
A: {"value": 5, "unit": "mA"}
